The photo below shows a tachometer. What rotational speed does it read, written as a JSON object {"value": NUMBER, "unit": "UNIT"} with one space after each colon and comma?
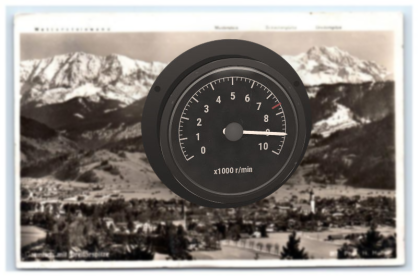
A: {"value": 9000, "unit": "rpm"}
